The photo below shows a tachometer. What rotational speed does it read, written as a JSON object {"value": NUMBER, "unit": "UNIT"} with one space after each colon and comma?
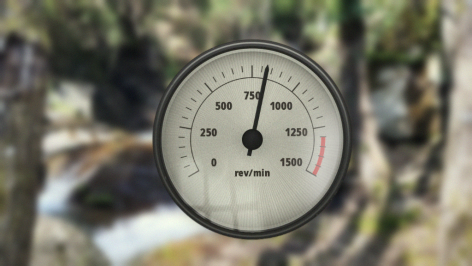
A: {"value": 825, "unit": "rpm"}
